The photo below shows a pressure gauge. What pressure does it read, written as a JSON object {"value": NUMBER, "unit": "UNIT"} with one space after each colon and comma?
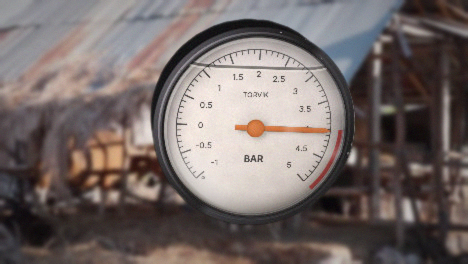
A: {"value": 4, "unit": "bar"}
